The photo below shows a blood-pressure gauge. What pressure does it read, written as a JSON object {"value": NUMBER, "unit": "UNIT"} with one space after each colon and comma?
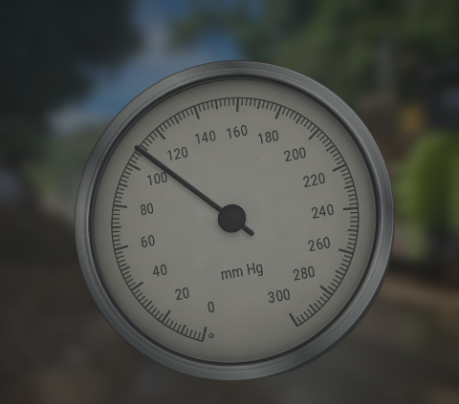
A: {"value": 108, "unit": "mmHg"}
